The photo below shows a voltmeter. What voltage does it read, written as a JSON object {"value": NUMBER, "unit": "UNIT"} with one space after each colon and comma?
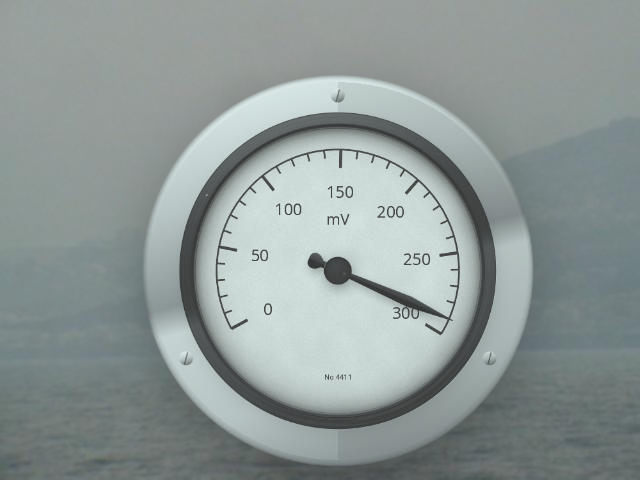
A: {"value": 290, "unit": "mV"}
